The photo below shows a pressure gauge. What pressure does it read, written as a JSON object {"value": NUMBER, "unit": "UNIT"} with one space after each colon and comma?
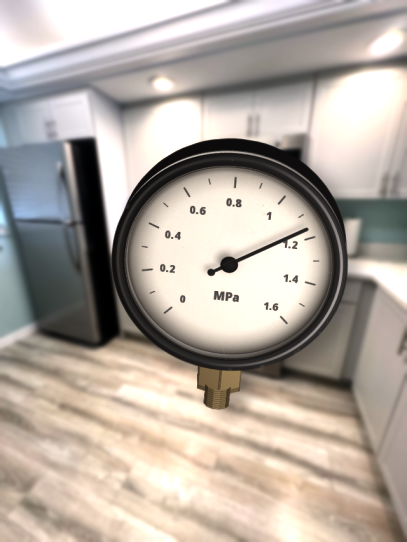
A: {"value": 1.15, "unit": "MPa"}
